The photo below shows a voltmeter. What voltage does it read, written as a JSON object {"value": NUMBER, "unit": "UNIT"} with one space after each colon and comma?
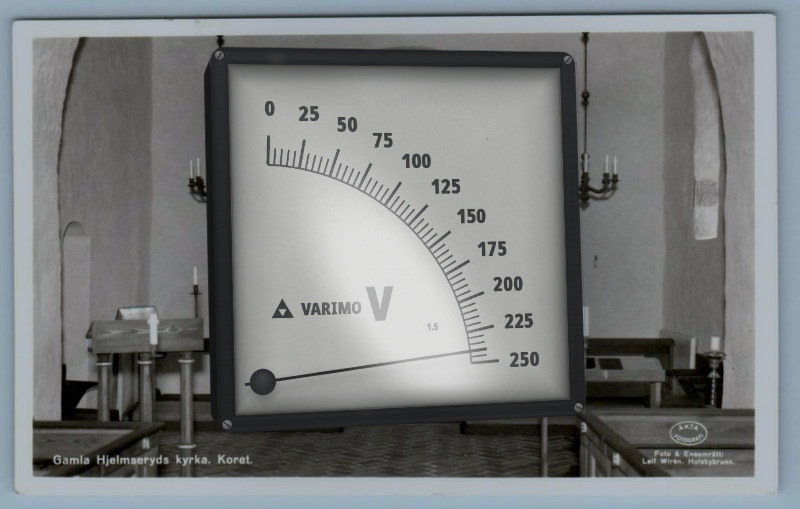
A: {"value": 240, "unit": "V"}
